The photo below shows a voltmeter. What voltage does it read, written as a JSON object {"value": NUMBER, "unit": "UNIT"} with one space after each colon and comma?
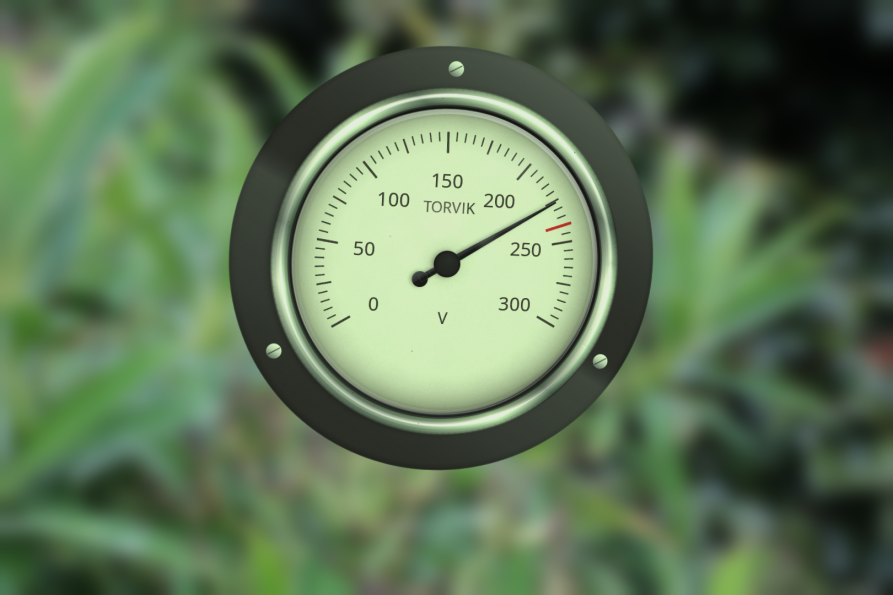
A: {"value": 225, "unit": "V"}
